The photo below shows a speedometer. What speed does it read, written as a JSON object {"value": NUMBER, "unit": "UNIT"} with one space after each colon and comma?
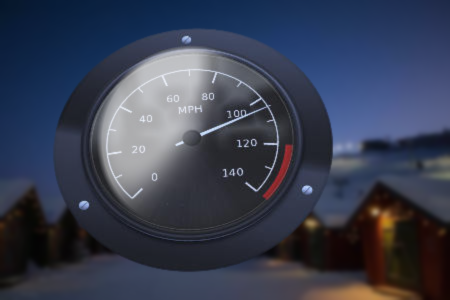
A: {"value": 105, "unit": "mph"}
